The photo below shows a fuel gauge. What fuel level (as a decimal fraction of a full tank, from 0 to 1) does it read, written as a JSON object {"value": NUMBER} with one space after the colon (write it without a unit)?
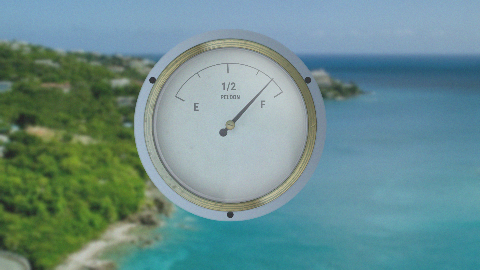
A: {"value": 0.875}
